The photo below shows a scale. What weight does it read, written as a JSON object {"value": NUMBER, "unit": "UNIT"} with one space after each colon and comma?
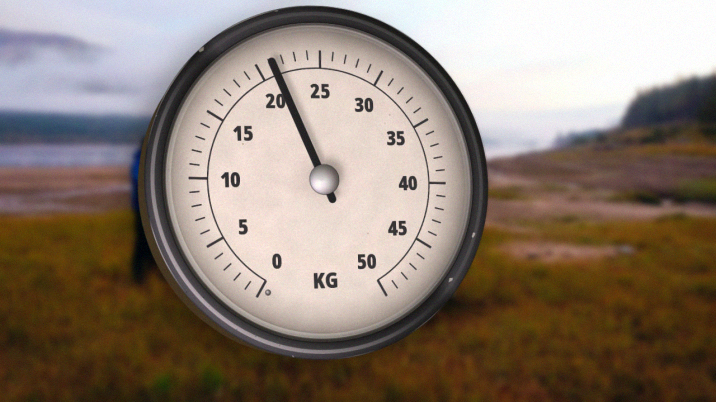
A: {"value": 21, "unit": "kg"}
